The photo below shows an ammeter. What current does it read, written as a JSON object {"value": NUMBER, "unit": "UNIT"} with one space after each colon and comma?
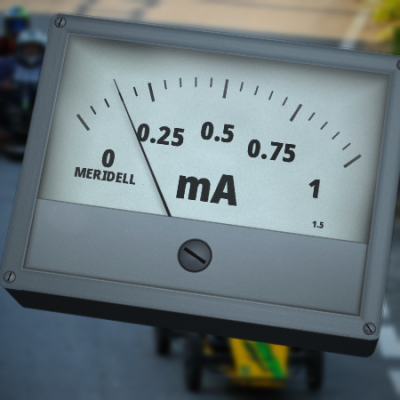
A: {"value": 0.15, "unit": "mA"}
